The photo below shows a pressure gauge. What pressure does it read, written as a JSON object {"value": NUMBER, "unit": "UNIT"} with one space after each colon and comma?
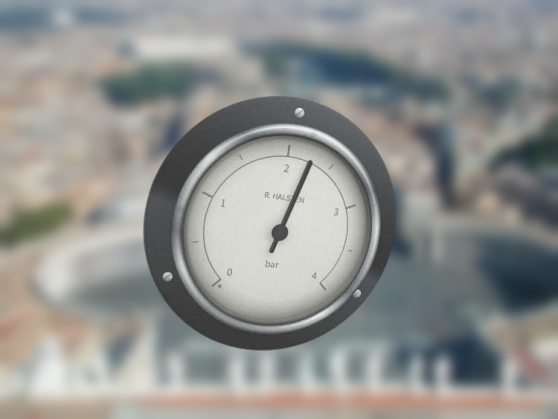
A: {"value": 2.25, "unit": "bar"}
